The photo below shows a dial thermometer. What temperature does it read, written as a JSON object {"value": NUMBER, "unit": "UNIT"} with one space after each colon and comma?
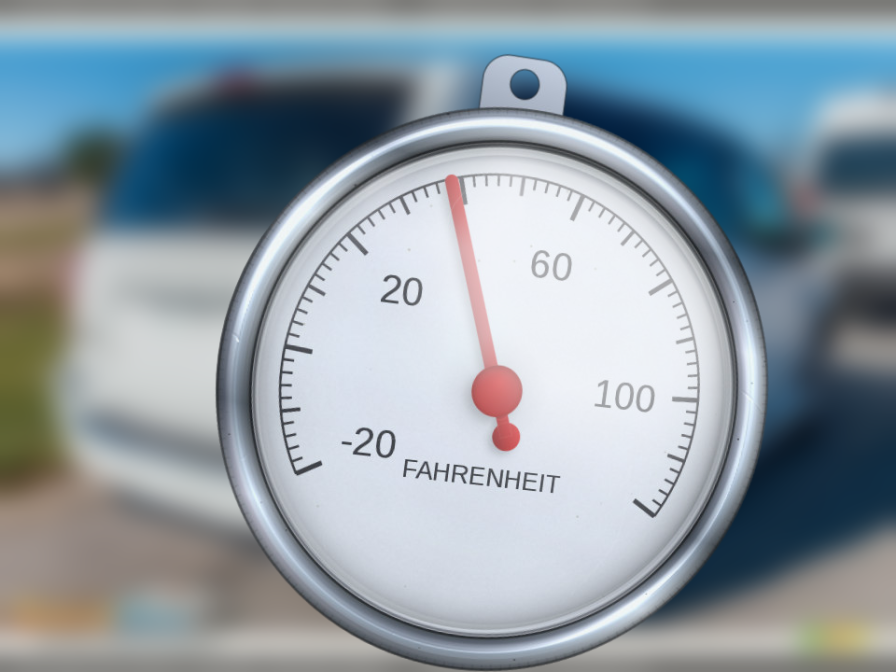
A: {"value": 38, "unit": "°F"}
